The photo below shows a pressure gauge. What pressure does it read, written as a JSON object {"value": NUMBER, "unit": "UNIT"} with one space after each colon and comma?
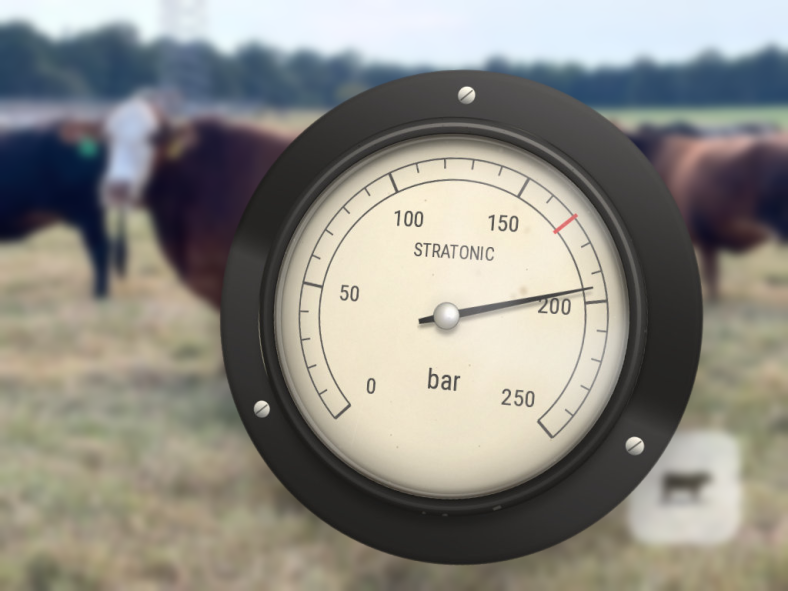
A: {"value": 195, "unit": "bar"}
